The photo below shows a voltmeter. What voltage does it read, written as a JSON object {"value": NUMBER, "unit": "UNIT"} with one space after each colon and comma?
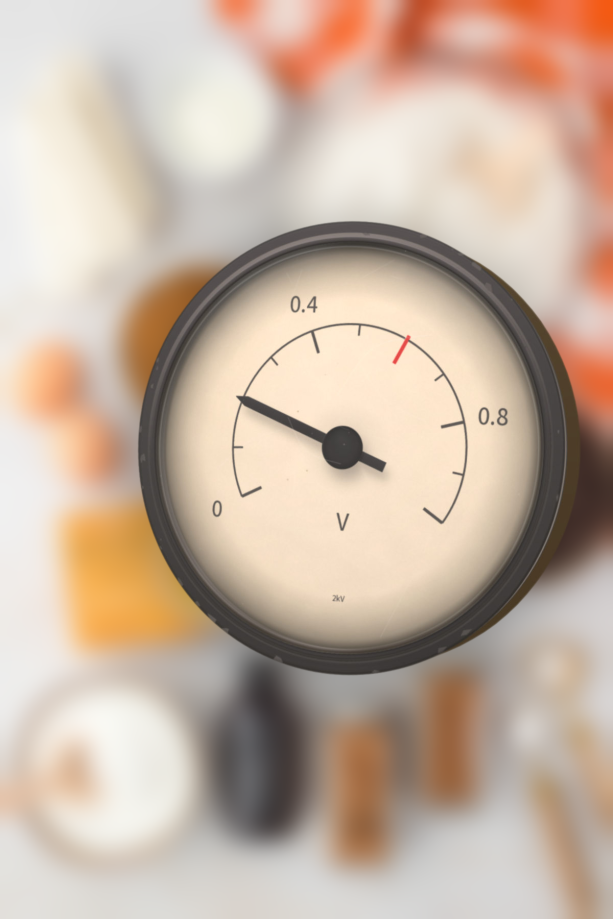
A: {"value": 0.2, "unit": "V"}
